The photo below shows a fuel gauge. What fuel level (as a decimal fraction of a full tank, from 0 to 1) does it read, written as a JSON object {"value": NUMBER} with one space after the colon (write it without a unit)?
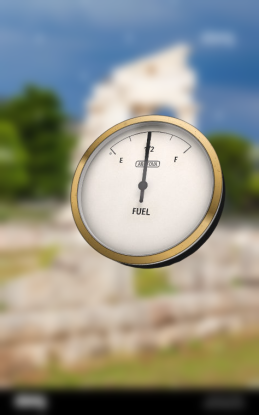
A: {"value": 0.5}
